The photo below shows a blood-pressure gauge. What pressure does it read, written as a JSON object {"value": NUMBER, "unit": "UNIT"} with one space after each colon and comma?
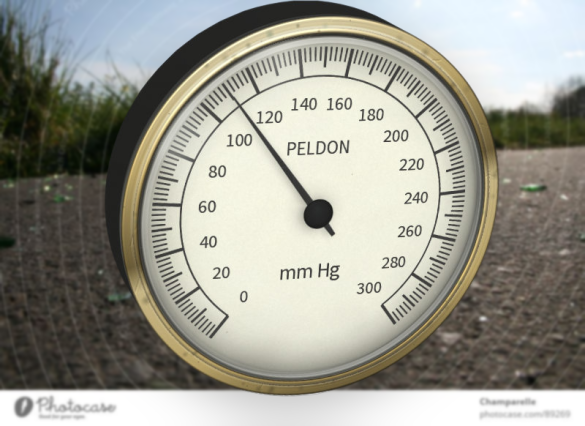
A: {"value": 110, "unit": "mmHg"}
